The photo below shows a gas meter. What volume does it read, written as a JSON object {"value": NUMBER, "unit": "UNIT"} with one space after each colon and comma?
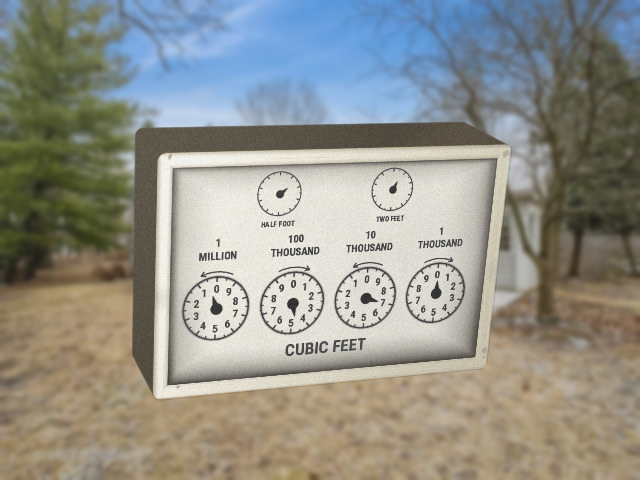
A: {"value": 47000, "unit": "ft³"}
